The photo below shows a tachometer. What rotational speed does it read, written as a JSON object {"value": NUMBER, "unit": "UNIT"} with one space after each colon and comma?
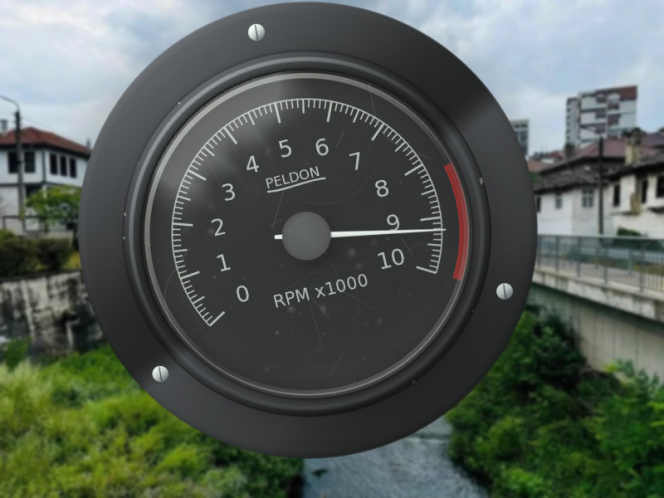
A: {"value": 9200, "unit": "rpm"}
